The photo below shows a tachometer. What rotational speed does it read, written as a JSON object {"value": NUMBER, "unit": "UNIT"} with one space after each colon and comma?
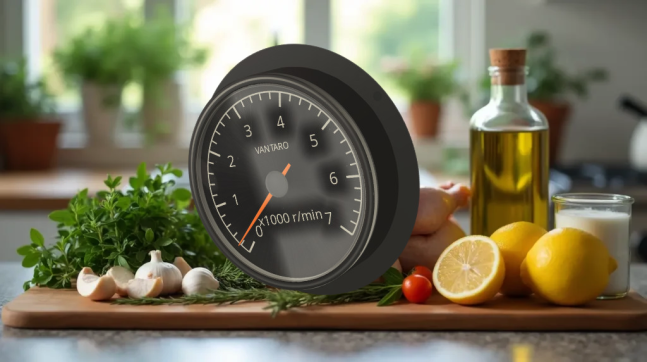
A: {"value": 200, "unit": "rpm"}
